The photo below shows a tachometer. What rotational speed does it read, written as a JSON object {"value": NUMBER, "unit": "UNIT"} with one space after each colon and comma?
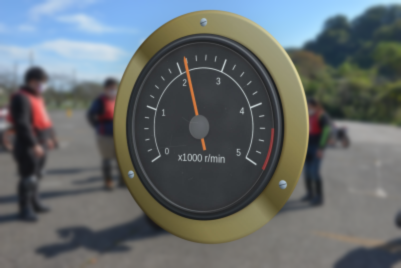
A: {"value": 2200, "unit": "rpm"}
